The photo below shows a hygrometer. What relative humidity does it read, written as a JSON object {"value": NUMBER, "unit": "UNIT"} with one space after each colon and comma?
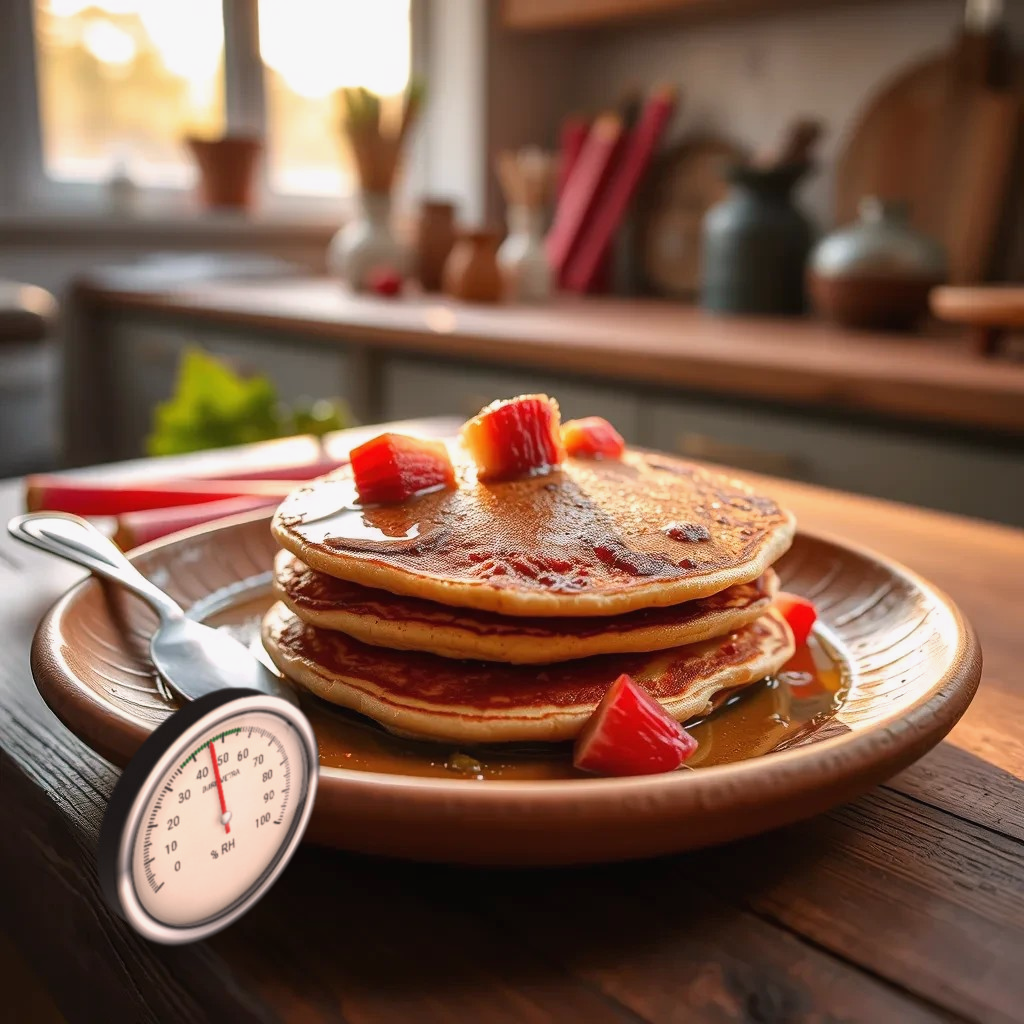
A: {"value": 45, "unit": "%"}
